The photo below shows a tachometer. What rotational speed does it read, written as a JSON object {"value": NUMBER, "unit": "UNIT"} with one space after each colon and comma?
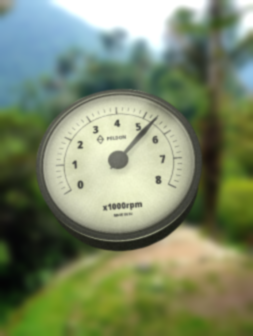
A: {"value": 5400, "unit": "rpm"}
